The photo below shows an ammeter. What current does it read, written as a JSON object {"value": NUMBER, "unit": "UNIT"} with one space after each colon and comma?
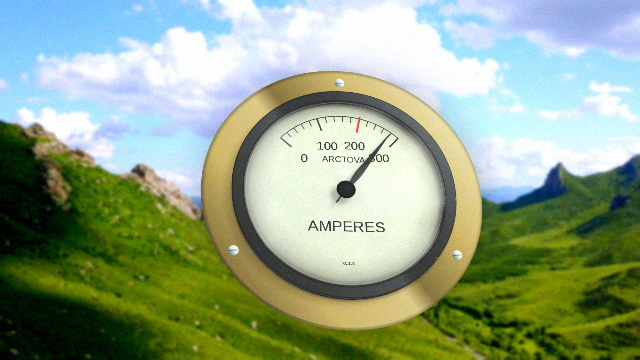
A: {"value": 280, "unit": "A"}
